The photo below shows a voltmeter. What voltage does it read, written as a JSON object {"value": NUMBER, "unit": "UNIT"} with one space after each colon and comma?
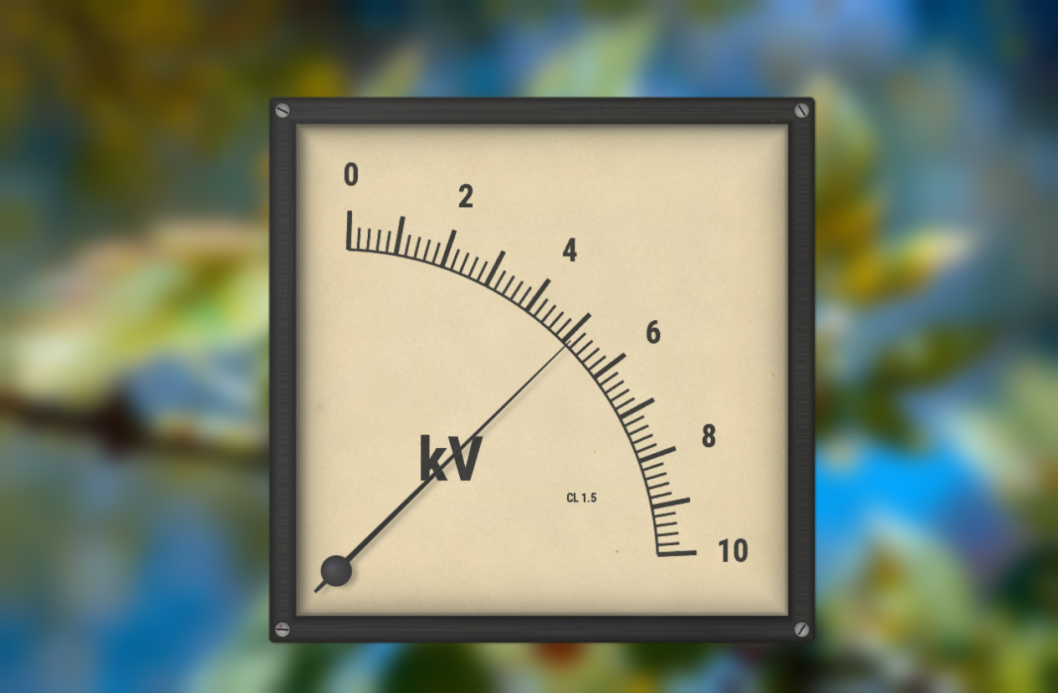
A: {"value": 5.1, "unit": "kV"}
